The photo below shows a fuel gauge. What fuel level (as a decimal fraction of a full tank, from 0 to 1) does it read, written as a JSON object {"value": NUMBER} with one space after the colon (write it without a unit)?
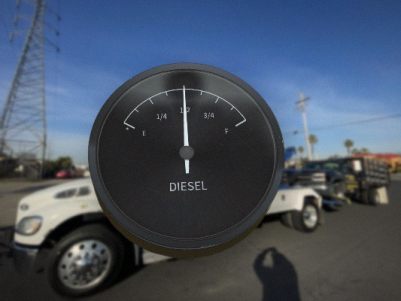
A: {"value": 0.5}
